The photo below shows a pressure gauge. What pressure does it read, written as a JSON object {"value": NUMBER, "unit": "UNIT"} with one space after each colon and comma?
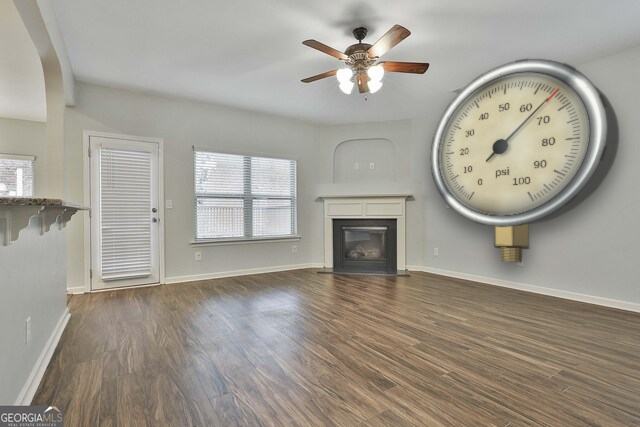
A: {"value": 65, "unit": "psi"}
